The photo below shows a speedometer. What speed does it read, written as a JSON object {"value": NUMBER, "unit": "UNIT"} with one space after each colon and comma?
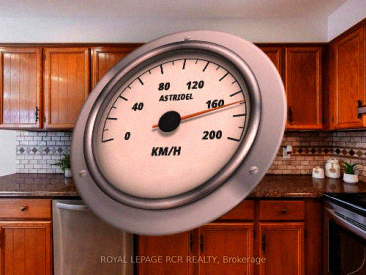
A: {"value": 170, "unit": "km/h"}
